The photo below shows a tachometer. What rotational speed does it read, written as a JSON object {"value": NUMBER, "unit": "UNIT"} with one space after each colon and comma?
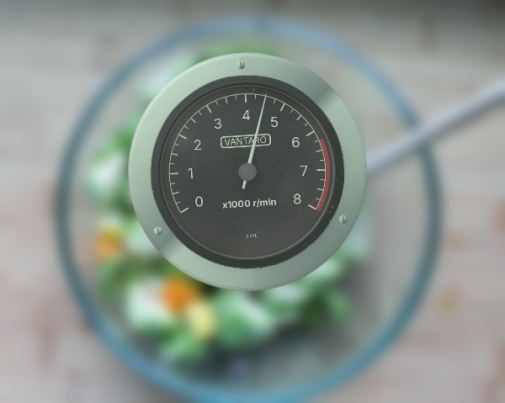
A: {"value": 4500, "unit": "rpm"}
